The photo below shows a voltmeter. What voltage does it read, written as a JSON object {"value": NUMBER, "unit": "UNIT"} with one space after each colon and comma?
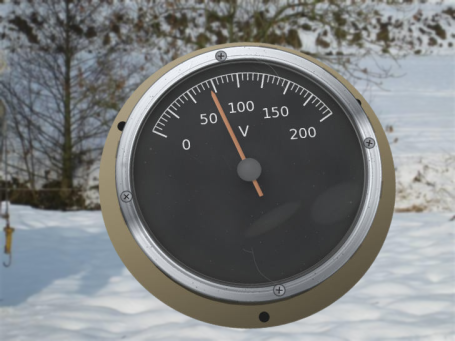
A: {"value": 70, "unit": "V"}
